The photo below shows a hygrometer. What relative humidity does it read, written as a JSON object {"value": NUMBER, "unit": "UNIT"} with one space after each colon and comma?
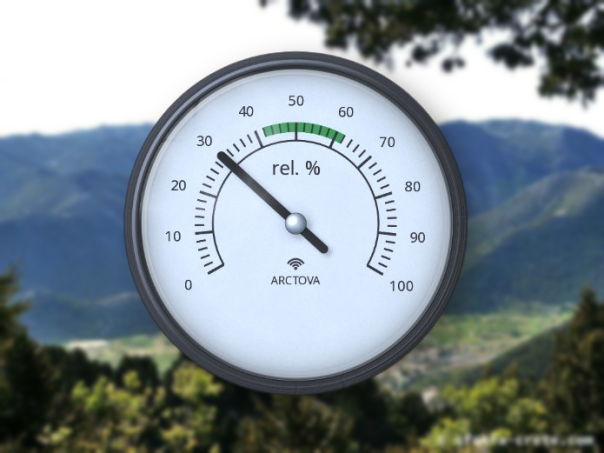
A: {"value": 30, "unit": "%"}
